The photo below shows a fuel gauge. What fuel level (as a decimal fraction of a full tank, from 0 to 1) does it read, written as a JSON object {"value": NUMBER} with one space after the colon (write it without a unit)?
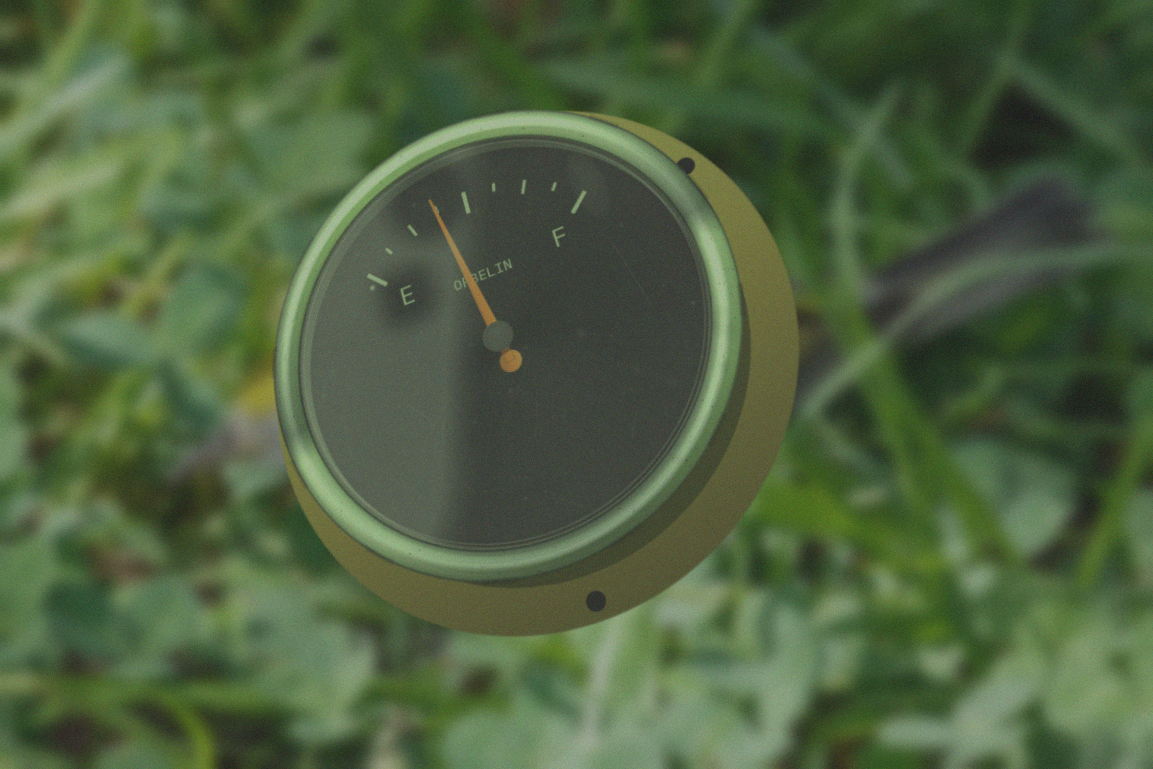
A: {"value": 0.375}
